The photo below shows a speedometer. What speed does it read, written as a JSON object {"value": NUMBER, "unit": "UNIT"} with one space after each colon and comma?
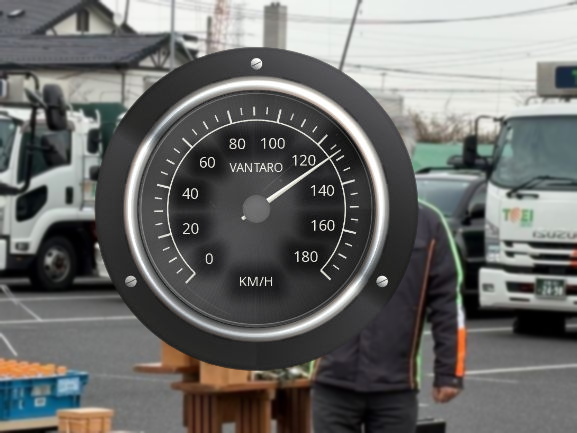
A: {"value": 127.5, "unit": "km/h"}
